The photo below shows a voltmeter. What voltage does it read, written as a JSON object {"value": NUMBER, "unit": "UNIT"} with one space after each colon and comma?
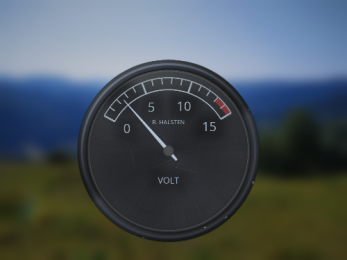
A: {"value": 2.5, "unit": "V"}
